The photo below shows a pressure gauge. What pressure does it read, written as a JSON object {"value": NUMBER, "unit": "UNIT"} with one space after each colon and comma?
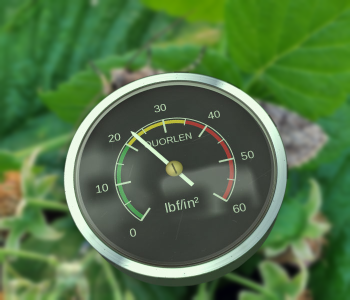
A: {"value": 22.5, "unit": "psi"}
